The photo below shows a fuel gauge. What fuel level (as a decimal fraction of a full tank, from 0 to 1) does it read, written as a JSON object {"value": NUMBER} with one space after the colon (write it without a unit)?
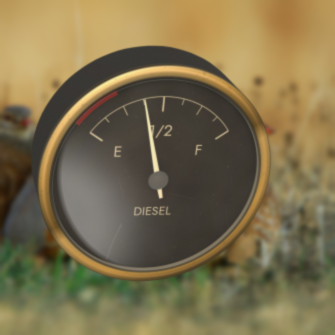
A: {"value": 0.375}
